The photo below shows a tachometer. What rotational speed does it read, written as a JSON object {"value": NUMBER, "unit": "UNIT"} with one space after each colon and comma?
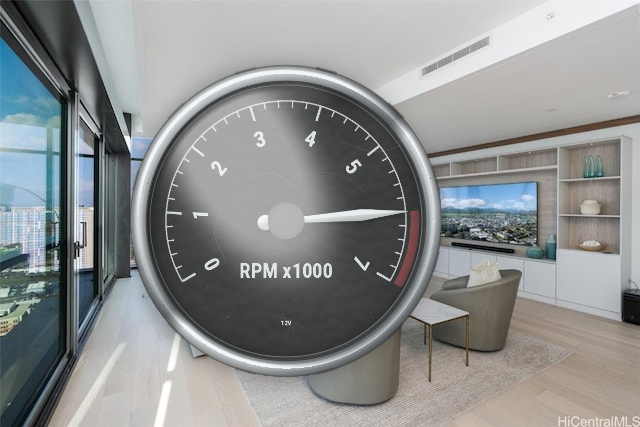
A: {"value": 6000, "unit": "rpm"}
